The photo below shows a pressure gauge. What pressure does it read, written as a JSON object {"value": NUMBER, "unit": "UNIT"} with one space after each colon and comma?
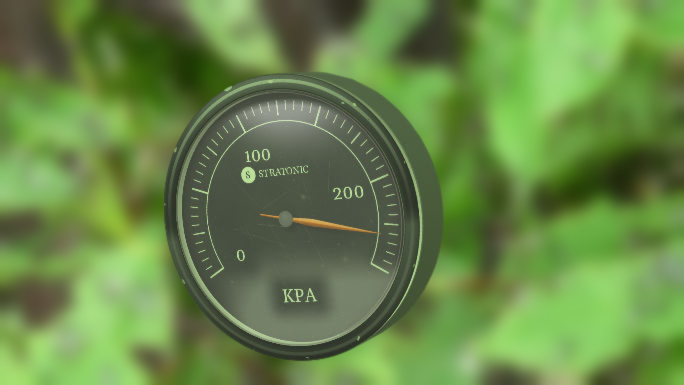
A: {"value": 230, "unit": "kPa"}
